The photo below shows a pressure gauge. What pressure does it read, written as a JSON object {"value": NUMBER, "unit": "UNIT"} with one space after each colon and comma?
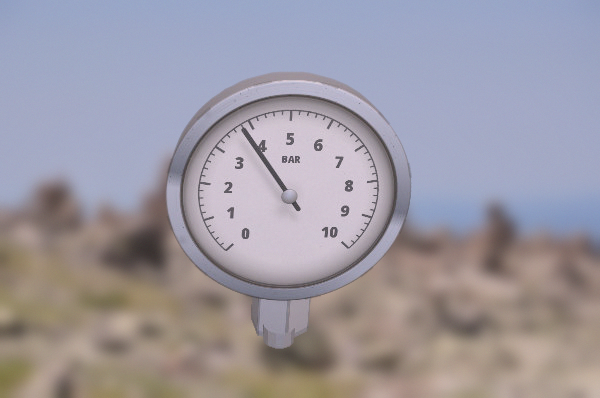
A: {"value": 3.8, "unit": "bar"}
